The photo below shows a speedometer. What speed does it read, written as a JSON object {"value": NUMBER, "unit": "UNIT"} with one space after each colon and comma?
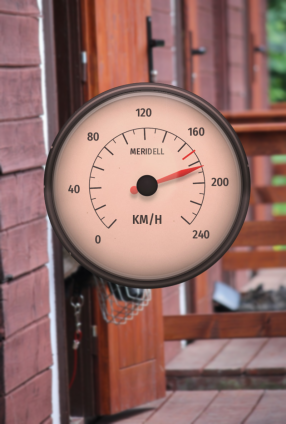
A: {"value": 185, "unit": "km/h"}
